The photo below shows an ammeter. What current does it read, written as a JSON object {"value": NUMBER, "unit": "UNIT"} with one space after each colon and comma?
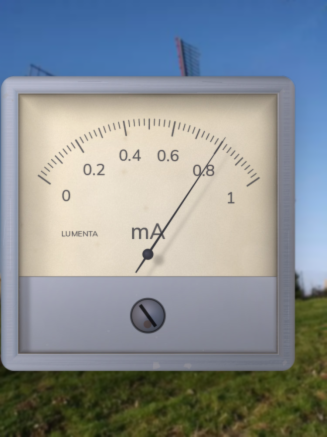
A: {"value": 0.8, "unit": "mA"}
